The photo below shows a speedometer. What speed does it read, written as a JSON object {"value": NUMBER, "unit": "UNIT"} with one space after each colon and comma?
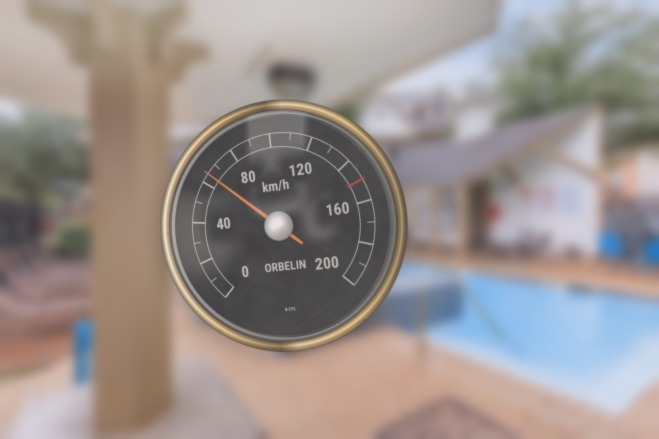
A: {"value": 65, "unit": "km/h"}
